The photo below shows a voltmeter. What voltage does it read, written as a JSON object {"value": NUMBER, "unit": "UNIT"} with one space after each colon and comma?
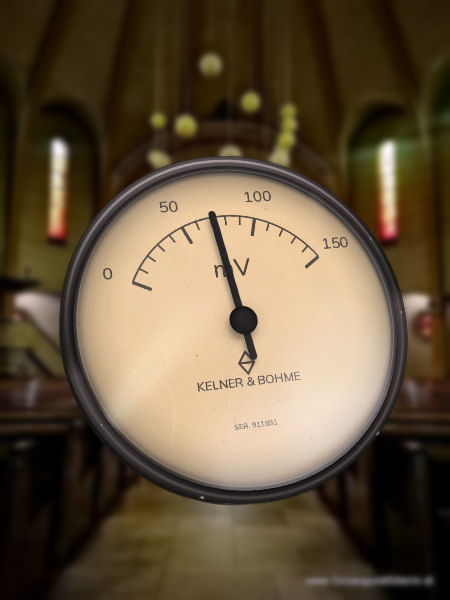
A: {"value": 70, "unit": "mV"}
